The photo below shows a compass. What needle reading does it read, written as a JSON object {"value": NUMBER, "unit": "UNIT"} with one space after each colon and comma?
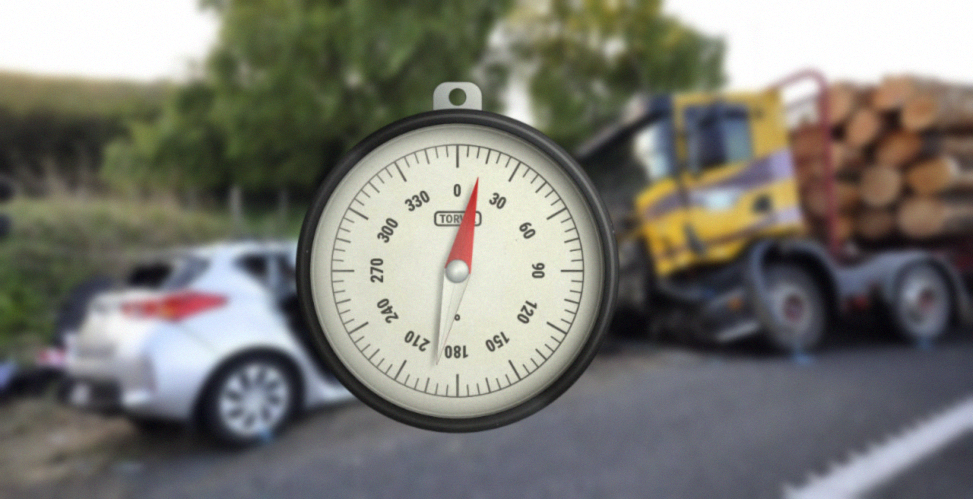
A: {"value": 12.5, "unit": "°"}
